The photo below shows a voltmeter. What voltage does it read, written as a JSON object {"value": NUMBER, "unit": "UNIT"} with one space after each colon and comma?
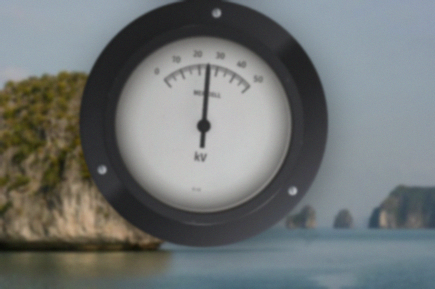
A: {"value": 25, "unit": "kV"}
